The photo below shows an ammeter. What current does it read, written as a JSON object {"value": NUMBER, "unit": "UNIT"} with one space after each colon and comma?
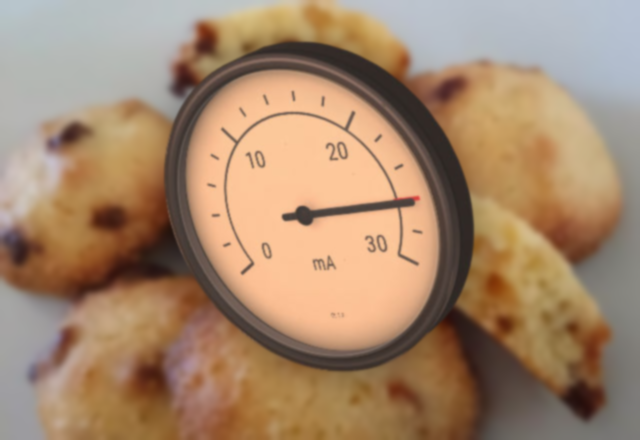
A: {"value": 26, "unit": "mA"}
